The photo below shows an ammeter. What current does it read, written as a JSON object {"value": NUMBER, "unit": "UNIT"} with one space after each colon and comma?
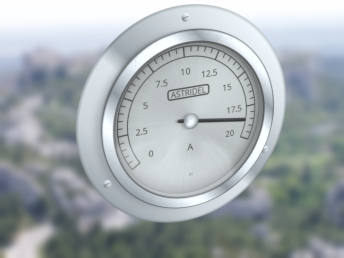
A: {"value": 18.5, "unit": "A"}
